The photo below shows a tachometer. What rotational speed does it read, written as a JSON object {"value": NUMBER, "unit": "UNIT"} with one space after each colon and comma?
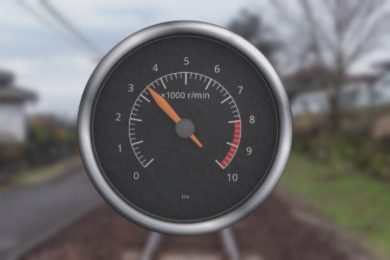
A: {"value": 3400, "unit": "rpm"}
